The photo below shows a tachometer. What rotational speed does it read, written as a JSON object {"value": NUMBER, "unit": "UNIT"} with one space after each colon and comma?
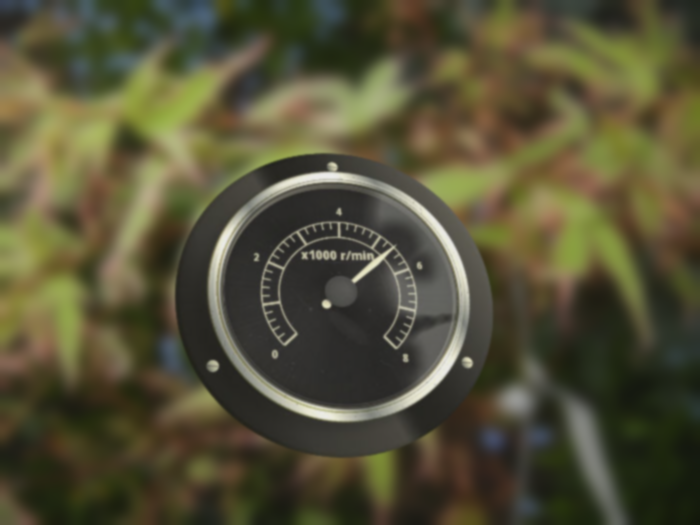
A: {"value": 5400, "unit": "rpm"}
